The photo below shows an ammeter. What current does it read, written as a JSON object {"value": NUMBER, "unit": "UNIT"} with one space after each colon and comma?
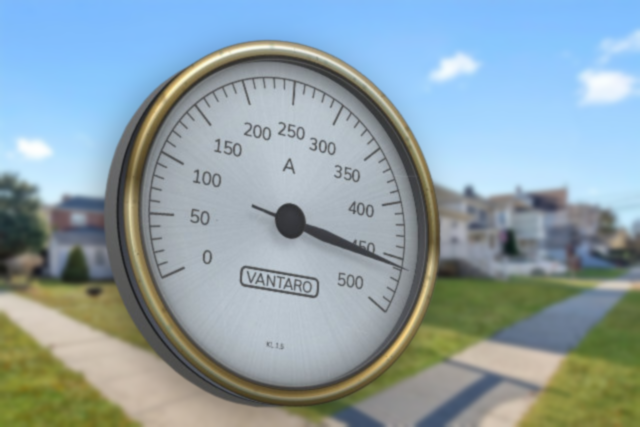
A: {"value": 460, "unit": "A"}
